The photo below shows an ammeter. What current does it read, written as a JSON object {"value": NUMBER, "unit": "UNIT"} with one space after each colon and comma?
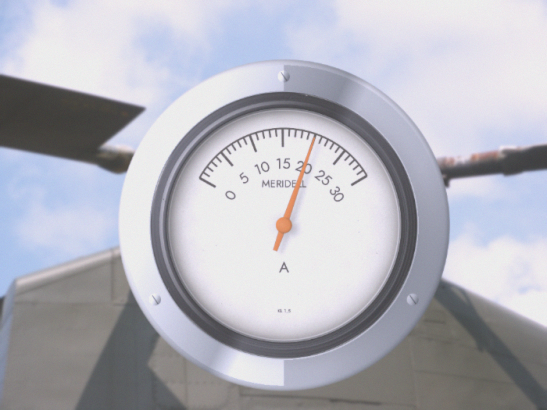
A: {"value": 20, "unit": "A"}
